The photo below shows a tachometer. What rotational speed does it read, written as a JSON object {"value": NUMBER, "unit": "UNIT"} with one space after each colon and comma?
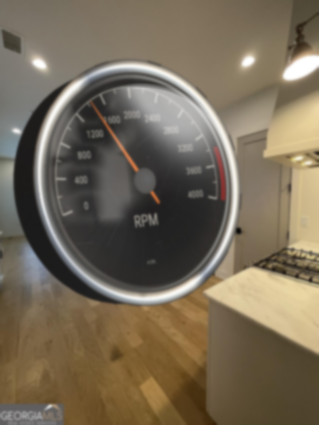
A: {"value": 1400, "unit": "rpm"}
